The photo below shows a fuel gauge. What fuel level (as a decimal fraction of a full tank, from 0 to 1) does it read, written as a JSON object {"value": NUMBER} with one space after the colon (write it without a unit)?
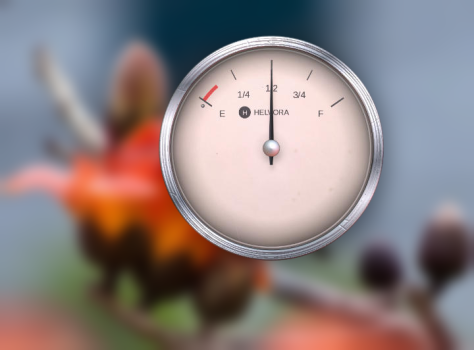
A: {"value": 0.5}
